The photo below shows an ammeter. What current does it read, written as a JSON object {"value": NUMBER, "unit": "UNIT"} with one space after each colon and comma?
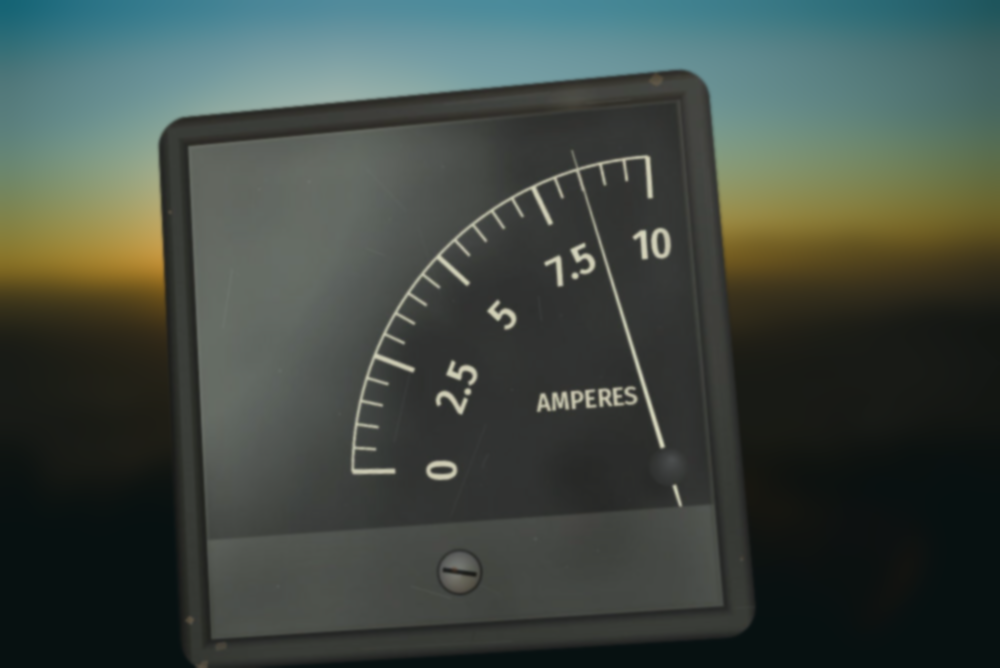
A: {"value": 8.5, "unit": "A"}
